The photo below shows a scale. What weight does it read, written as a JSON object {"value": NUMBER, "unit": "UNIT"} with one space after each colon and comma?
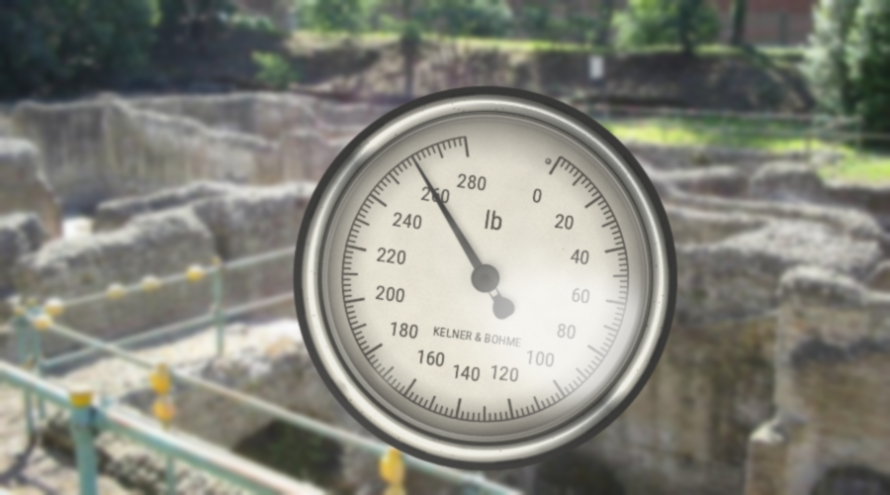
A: {"value": 260, "unit": "lb"}
